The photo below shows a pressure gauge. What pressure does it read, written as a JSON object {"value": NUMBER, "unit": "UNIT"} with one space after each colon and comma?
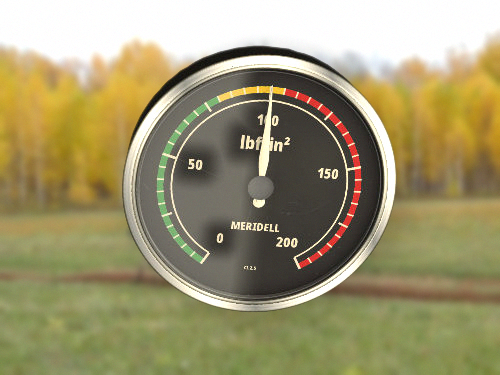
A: {"value": 100, "unit": "psi"}
